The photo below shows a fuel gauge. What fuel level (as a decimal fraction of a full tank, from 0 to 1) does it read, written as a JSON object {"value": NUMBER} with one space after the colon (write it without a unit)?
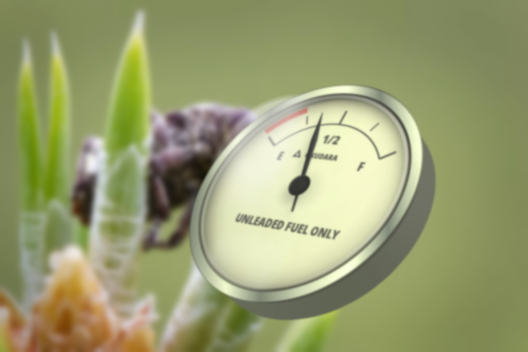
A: {"value": 0.375}
